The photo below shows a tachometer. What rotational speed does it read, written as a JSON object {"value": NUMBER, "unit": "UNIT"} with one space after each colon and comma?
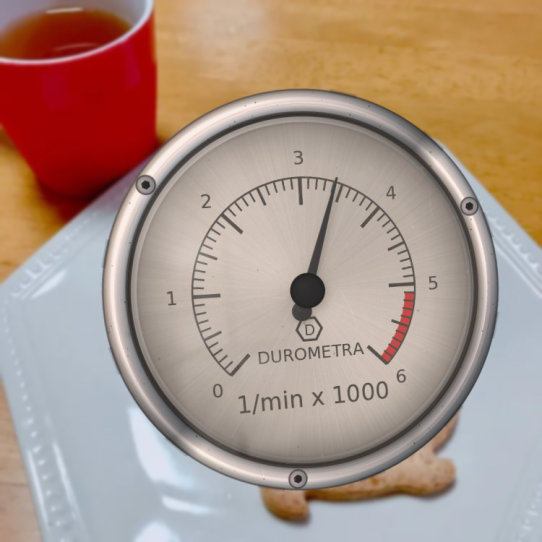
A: {"value": 3400, "unit": "rpm"}
